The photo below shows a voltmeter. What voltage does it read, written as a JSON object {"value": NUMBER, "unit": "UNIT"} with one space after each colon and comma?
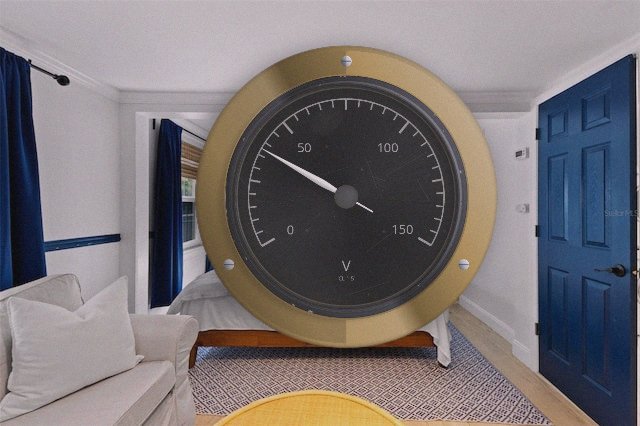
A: {"value": 37.5, "unit": "V"}
